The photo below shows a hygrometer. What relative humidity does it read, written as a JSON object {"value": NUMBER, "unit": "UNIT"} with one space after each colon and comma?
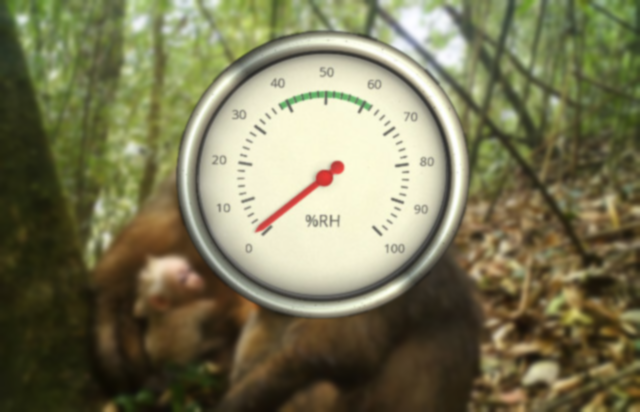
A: {"value": 2, "unit": "%"}
